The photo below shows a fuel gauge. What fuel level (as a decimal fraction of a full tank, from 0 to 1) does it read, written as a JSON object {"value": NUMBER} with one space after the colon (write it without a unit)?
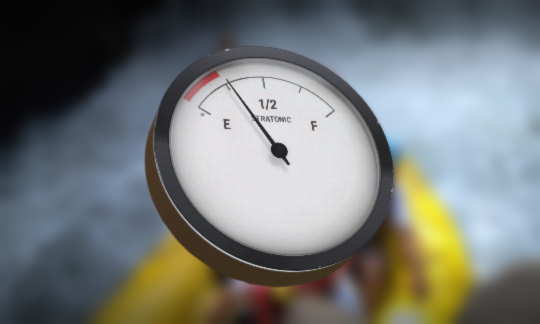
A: {"value": 0.25}
